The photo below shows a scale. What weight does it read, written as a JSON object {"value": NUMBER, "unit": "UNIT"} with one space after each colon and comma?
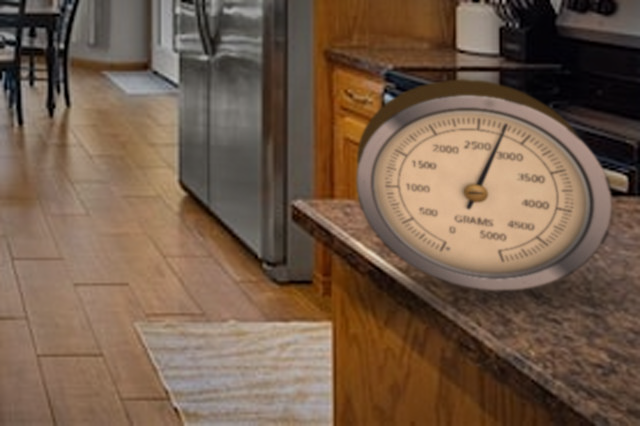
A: {"value": 2750, "unit": "g"}
